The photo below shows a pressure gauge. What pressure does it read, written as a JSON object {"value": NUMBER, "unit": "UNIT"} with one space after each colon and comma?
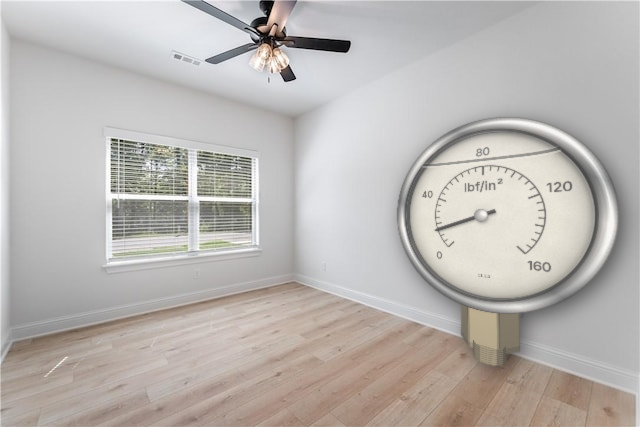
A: {"value": 15, "unit": "psi"}
